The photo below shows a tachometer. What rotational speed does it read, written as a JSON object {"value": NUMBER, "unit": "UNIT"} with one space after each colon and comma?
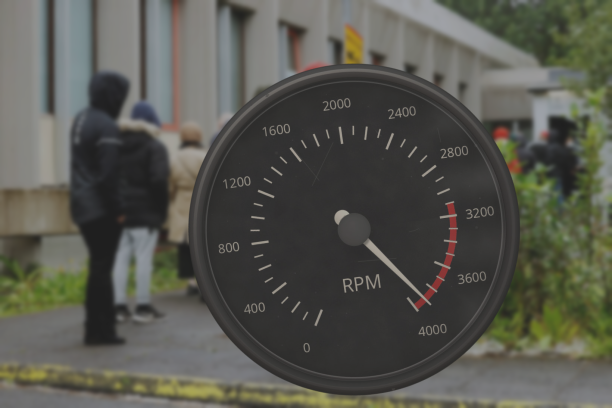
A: {"value": 3900, "unit": "rpm"}
